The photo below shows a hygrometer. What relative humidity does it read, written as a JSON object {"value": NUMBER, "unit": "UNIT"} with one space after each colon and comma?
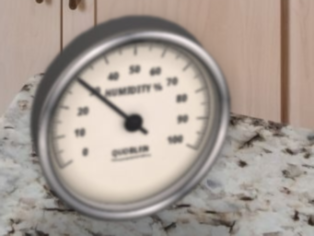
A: {"value": 30, "unit": "%"}
